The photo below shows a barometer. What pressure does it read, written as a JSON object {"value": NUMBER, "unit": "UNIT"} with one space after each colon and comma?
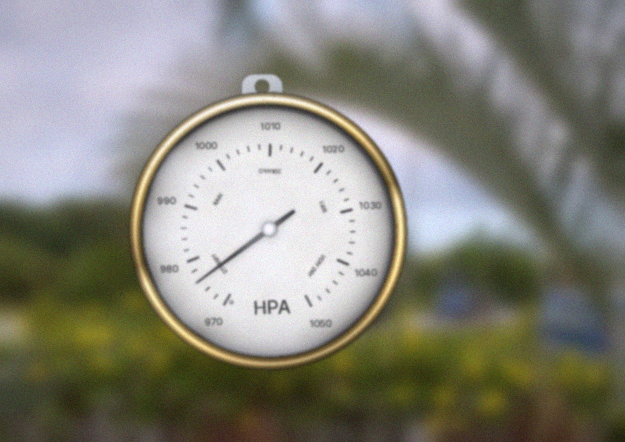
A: {"value": 976, "unit": "hPa"}
